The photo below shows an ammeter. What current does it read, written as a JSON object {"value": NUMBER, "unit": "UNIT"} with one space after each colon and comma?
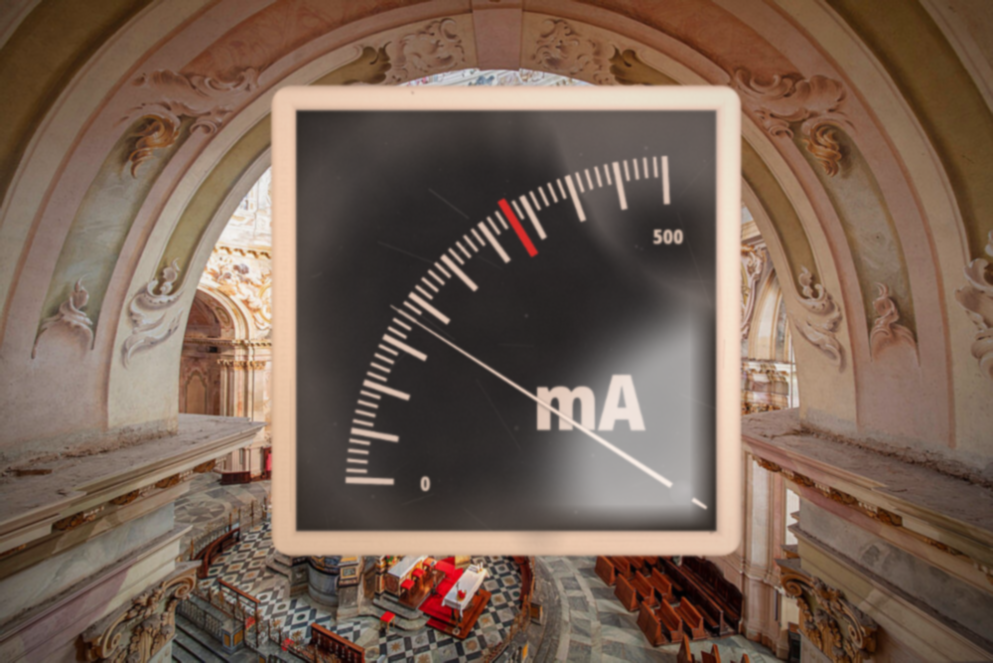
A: {"value": 180, "unit": "mA"}
